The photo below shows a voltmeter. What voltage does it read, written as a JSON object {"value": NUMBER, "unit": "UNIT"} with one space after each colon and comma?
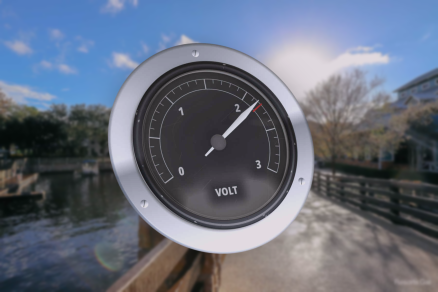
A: {"value": 2.15, "unit": "V"}
